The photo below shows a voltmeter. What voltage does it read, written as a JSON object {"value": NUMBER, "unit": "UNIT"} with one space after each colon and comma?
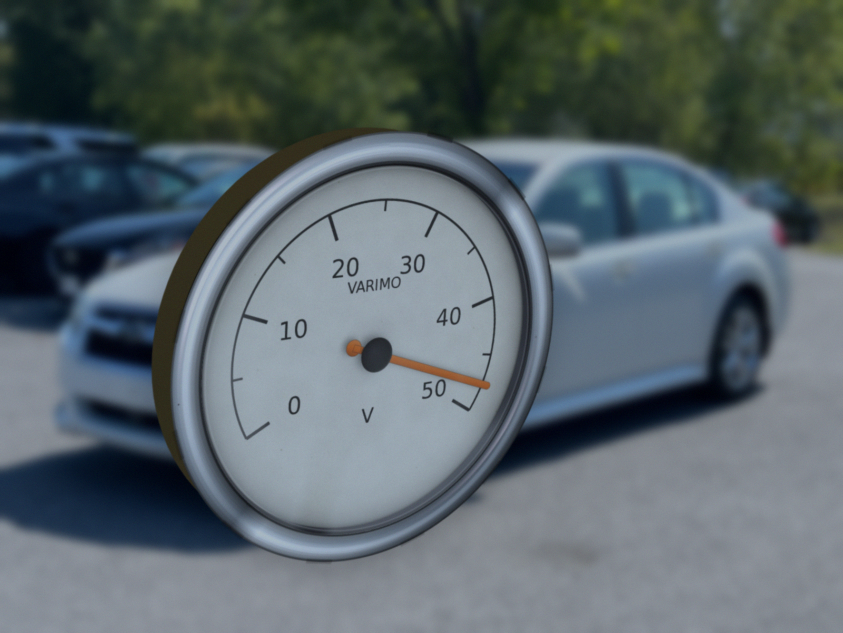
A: {"value": 47.5, "unit": "V"}
